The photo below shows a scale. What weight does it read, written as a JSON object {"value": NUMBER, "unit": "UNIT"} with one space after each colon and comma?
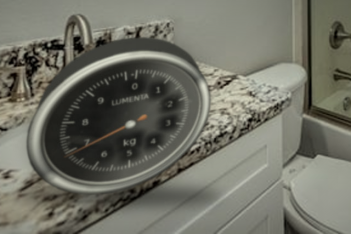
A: {"value": 7, "unit": "kg"}
